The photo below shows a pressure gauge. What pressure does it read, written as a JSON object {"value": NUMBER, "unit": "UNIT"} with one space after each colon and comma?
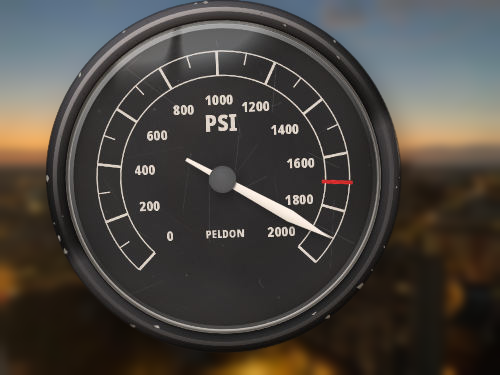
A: {"value": 1900, "unit": "psi"}
